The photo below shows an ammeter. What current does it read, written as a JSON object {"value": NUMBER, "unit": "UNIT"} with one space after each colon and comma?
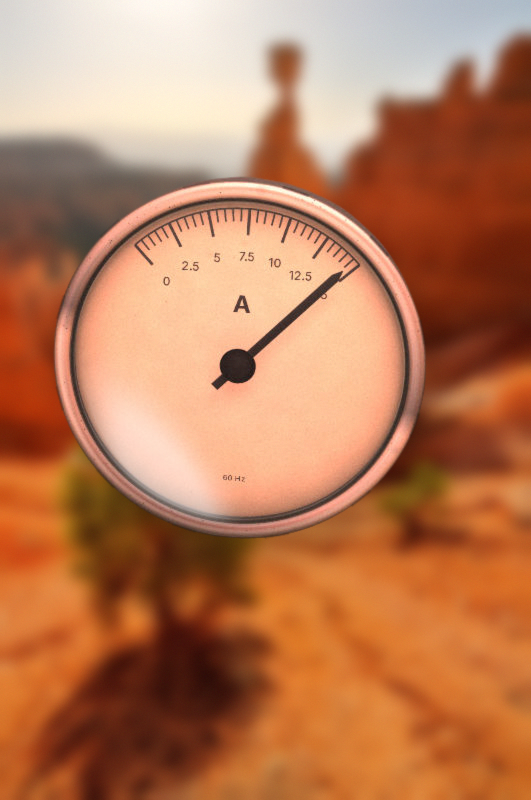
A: {"value": 14.5, "unit": "A"}
